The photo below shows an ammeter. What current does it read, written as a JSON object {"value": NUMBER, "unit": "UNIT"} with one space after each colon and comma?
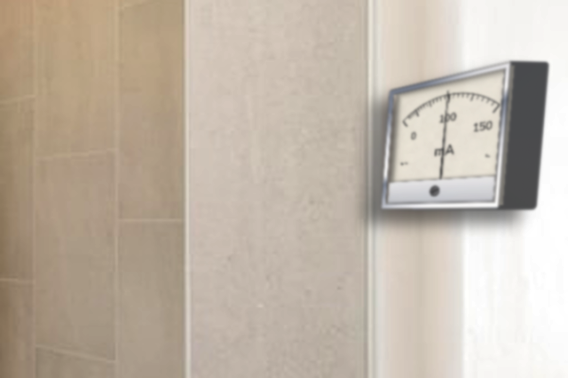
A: {"value": 100, "unit": "mA"}
